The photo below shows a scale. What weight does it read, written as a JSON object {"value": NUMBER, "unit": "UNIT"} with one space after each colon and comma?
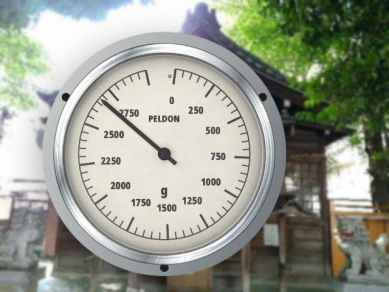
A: {"value": 2675, "unit": "g"}
